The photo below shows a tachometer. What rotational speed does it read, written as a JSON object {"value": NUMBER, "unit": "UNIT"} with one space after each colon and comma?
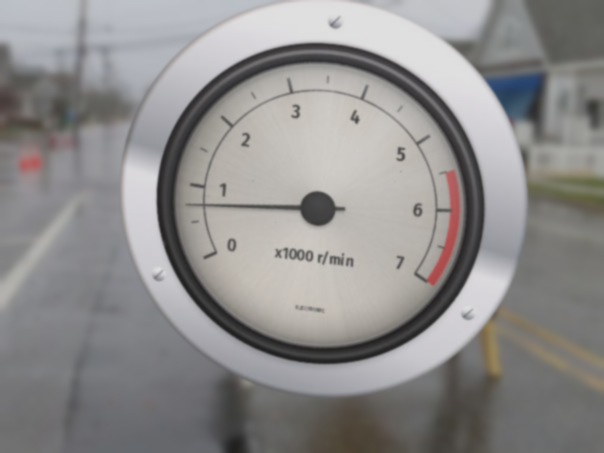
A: {"value": 750, "unit": "rpm"}
